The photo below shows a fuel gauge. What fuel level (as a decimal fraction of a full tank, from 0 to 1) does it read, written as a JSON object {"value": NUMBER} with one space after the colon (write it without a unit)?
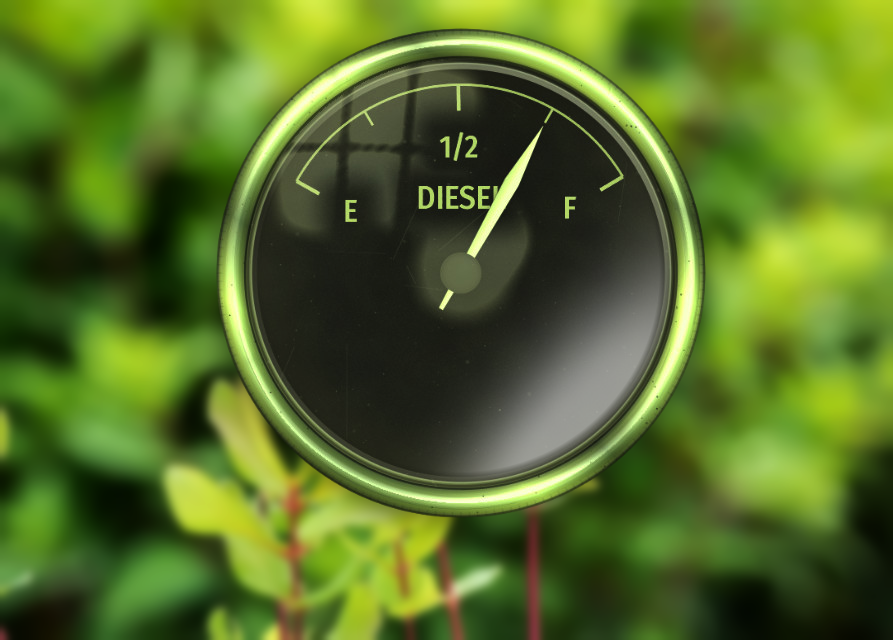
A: {"value": 0.75}
